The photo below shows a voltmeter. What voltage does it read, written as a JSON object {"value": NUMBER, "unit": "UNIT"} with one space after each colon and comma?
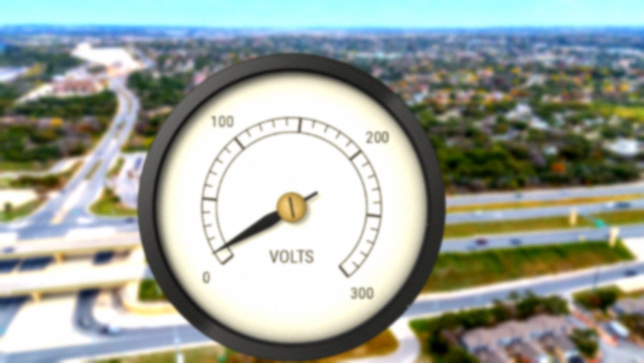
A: {"value": 10, "unit": "V"}
